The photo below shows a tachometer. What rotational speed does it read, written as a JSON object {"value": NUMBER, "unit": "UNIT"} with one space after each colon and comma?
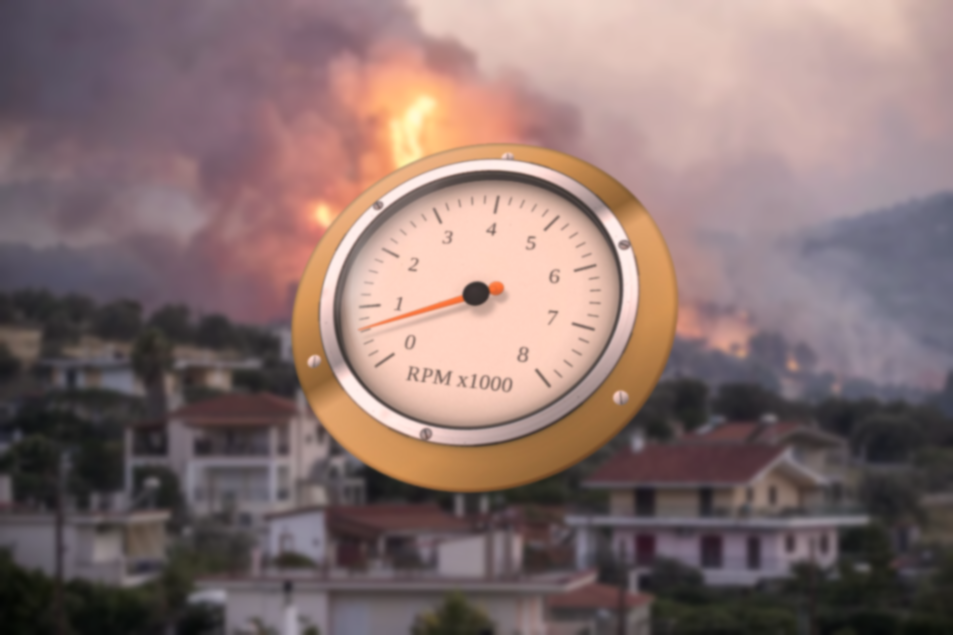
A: {"value": 600, "unit": "rpm"}
